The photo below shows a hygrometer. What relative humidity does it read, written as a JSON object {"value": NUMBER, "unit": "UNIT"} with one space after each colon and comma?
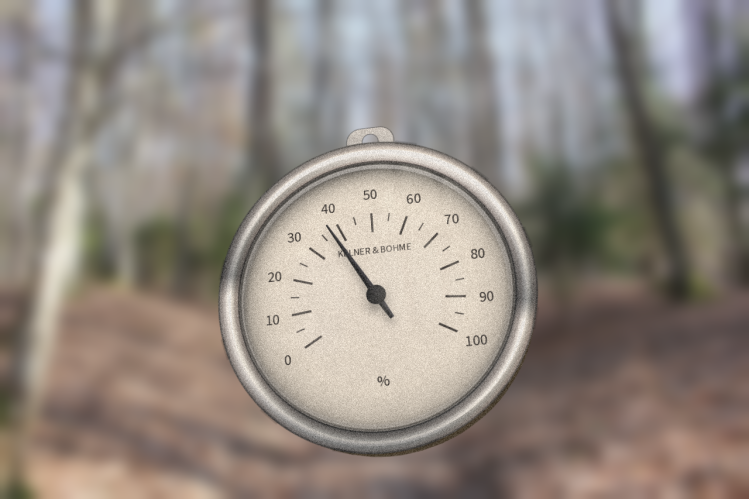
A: {"value": 37.5, "unit": "%"}
